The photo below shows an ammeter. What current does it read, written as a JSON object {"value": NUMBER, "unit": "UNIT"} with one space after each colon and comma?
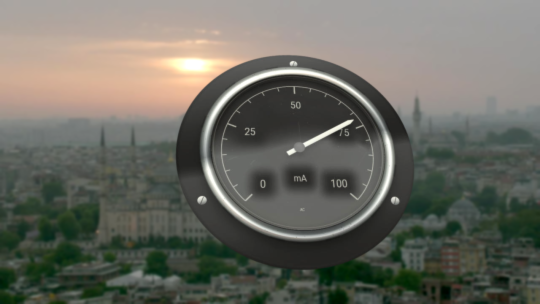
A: {"value": 72.5, "unit": "mA"}
